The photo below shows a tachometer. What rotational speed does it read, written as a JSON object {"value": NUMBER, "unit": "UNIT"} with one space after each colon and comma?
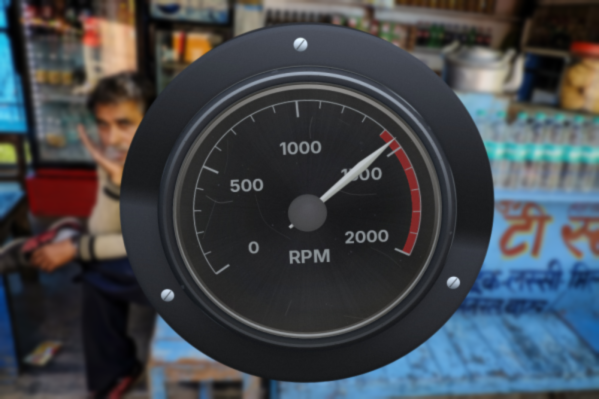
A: {"value": 1450, "unit": "rpm"}
